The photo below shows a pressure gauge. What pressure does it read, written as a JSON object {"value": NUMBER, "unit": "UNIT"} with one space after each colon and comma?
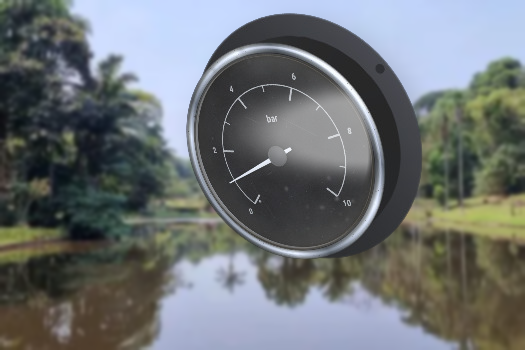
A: {"value": 1, "unit": "bar"}
